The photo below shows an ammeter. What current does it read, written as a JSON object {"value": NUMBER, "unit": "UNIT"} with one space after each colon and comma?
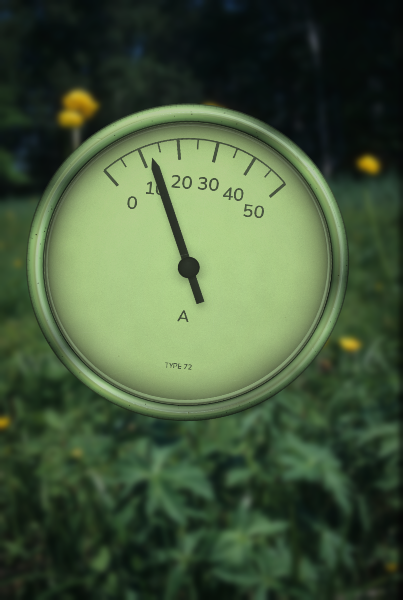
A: {"value": 12.5, "unit": "A"}
